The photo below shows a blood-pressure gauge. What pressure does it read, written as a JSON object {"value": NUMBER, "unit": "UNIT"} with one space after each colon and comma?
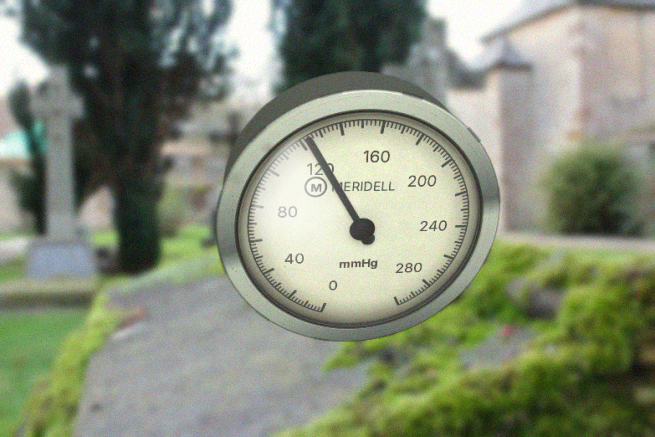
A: {"value": 124, "unit": "mmHg"}
